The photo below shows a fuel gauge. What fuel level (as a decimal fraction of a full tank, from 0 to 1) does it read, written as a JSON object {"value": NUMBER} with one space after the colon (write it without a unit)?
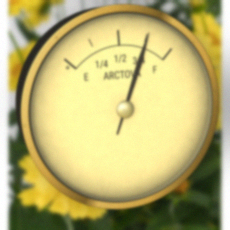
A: {"value": 0.75}
